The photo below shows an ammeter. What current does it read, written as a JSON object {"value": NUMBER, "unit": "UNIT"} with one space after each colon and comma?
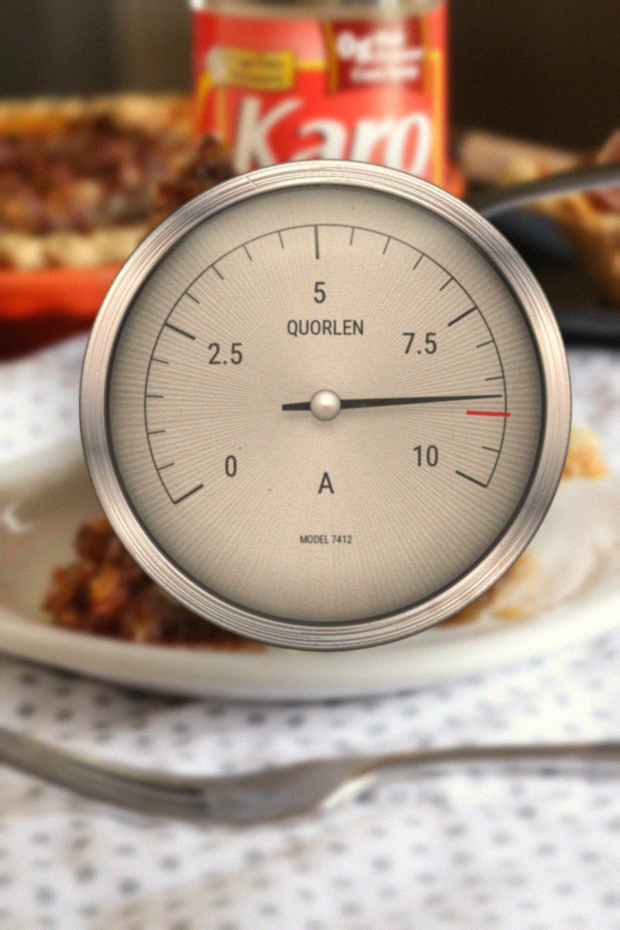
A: {"value": 8.75, "unit": "A"}
